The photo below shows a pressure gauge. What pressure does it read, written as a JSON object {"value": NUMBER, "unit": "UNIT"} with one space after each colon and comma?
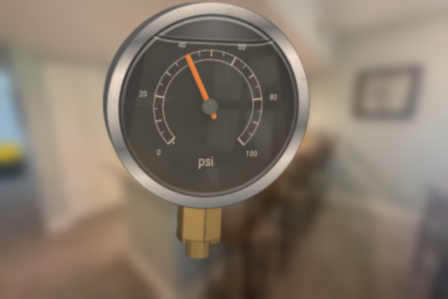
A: {"value": 40, "unit": "psi"}
